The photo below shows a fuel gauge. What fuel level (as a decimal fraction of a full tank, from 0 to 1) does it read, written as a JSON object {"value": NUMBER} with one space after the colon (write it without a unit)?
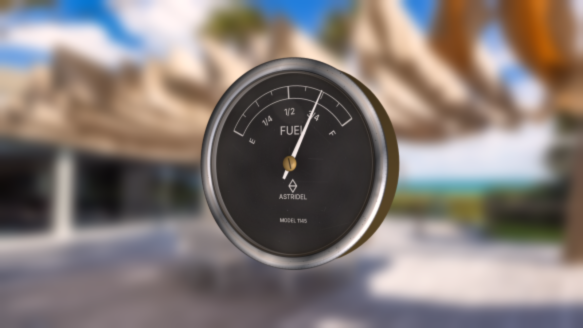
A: {"value": 0.75}
